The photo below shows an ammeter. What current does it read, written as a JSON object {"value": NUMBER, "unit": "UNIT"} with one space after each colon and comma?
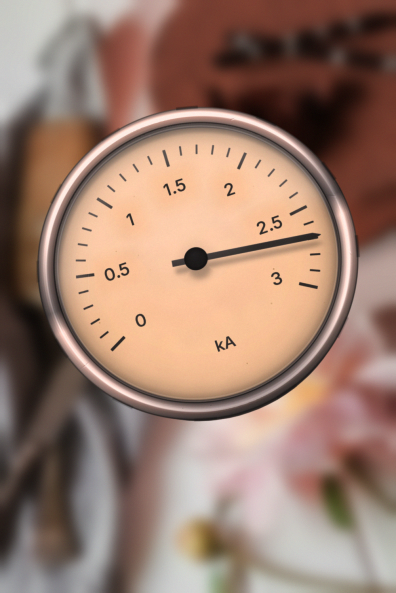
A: {"value": 2.7, "unit": "kA"}
